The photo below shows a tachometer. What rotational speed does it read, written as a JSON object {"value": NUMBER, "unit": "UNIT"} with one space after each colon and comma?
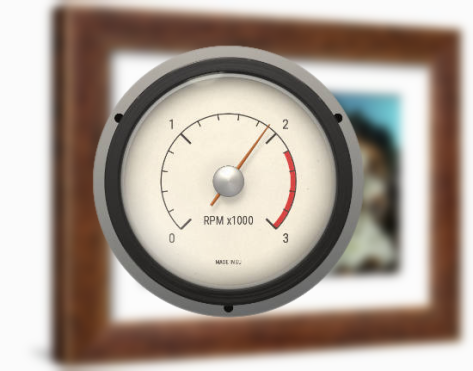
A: {"value": 1900, "unit": "rpm"}
